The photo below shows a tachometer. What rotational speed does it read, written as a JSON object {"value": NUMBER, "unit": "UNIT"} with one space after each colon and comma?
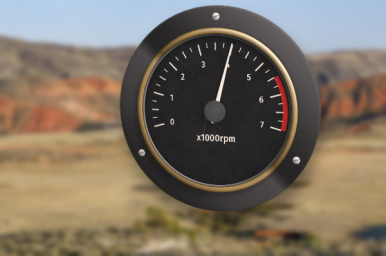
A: {"value": 4000, "unit": "rpm"}
